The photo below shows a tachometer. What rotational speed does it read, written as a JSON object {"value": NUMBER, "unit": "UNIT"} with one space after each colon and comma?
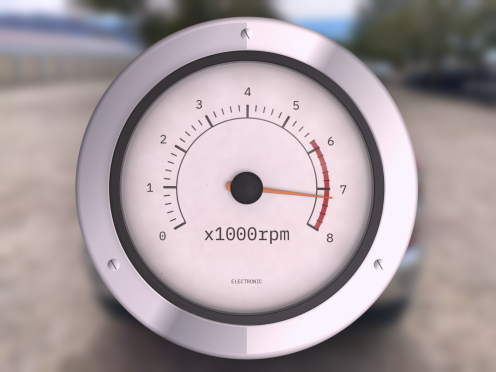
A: {"value": 7200, "unit": "rpm"}
